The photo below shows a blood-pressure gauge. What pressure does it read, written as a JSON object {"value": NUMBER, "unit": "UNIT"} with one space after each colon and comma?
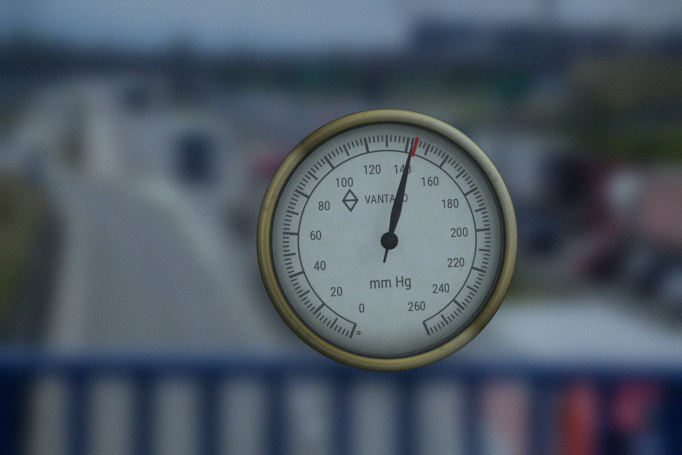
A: {"value": 142, "unit": "mmHg"}
